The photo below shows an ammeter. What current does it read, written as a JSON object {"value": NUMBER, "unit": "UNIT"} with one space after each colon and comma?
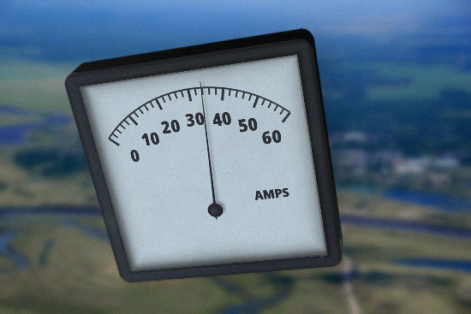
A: {"value": 34, "unit": "A"}
